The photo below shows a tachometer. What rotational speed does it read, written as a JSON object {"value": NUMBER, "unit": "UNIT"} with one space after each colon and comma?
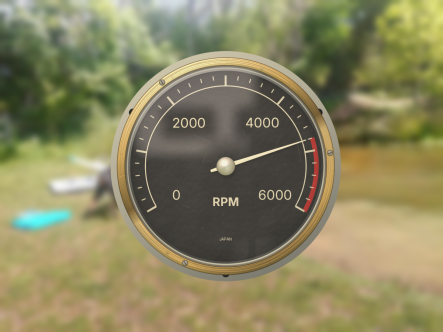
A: {"value": 4800, "unit": "rpm"}
